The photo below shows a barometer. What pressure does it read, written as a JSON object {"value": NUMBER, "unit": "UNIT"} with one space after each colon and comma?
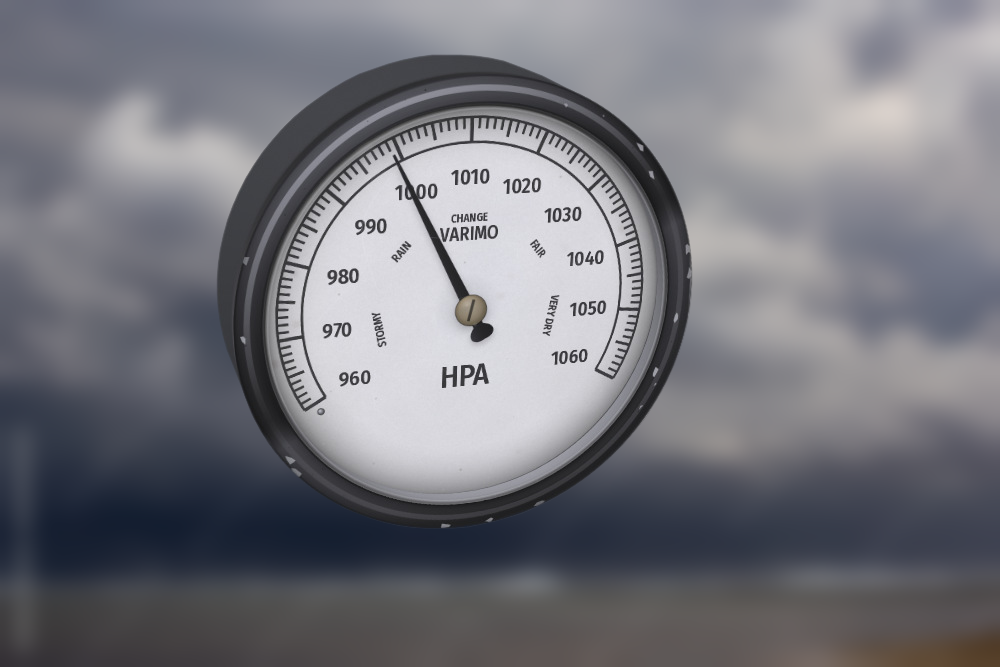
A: {"value": 999, "unit": "hPa"}
